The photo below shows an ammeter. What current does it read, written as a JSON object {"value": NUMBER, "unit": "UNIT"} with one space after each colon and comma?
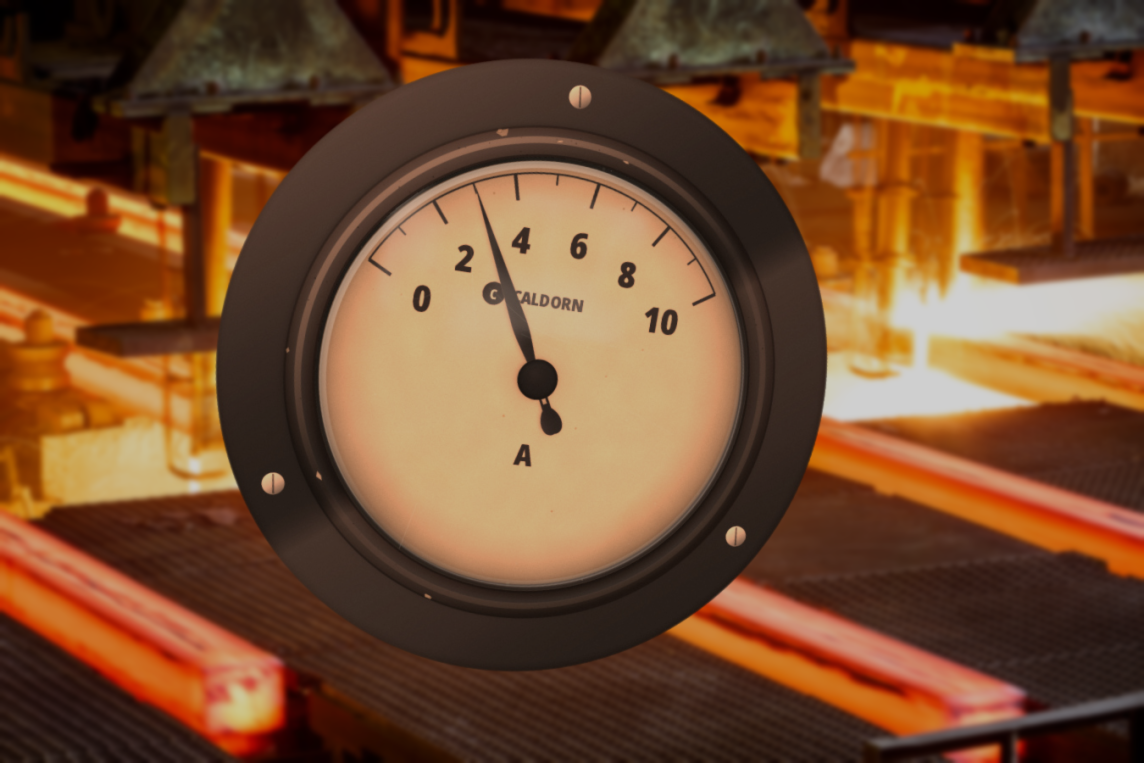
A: {"value": 3, "unit": "A"}
